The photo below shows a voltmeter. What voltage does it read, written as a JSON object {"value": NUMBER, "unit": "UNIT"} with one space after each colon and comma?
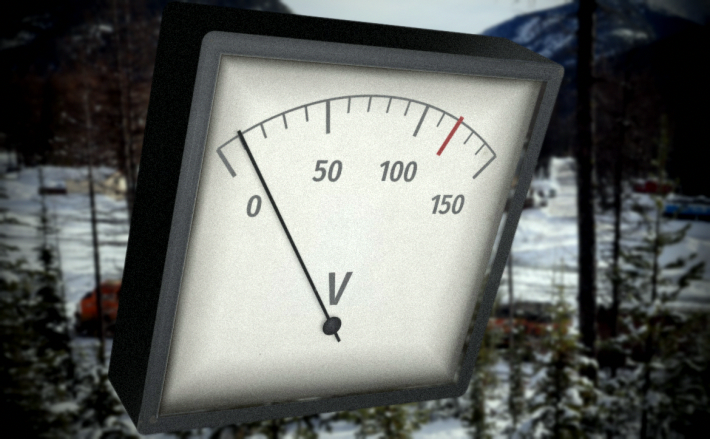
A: {"value": 10, "unit": "V"}
